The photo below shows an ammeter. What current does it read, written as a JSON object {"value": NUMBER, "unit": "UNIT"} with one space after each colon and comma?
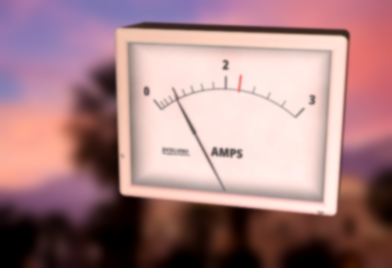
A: {"value": 1, "unit": "A"}
